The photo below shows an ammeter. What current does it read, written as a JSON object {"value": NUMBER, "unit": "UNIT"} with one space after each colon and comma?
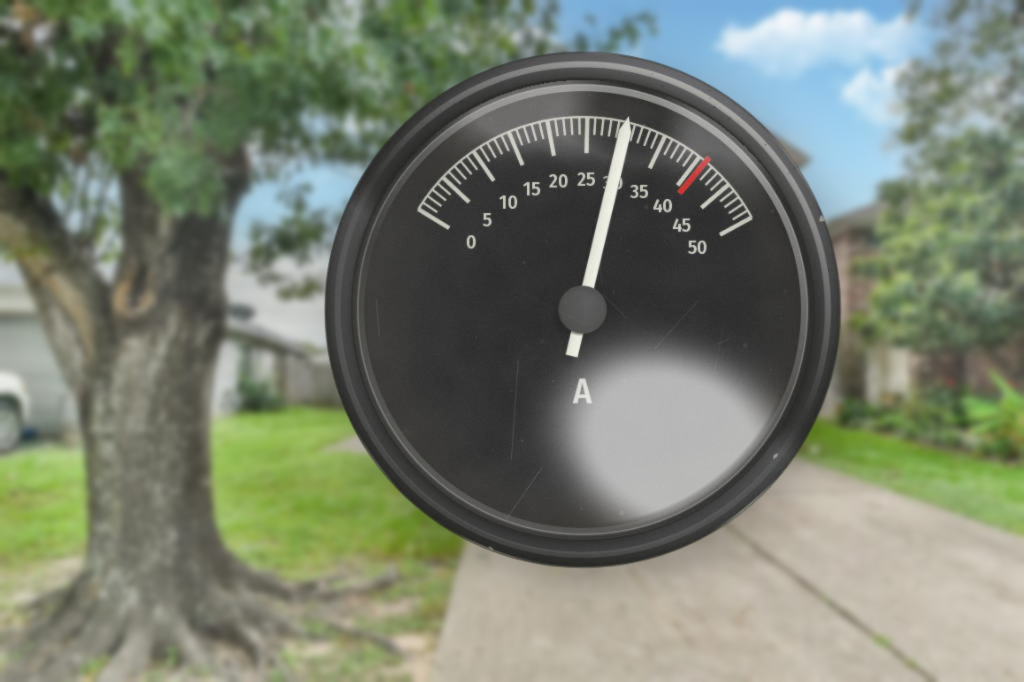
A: {"value": 30, "unit": "A"}
